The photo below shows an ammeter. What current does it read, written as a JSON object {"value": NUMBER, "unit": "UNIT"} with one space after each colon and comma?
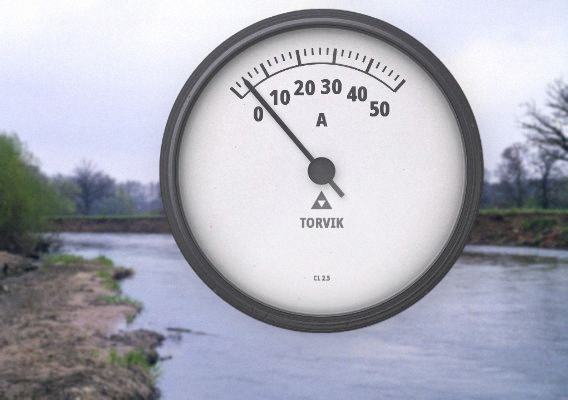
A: {"value": 4, "unit": "A"}
